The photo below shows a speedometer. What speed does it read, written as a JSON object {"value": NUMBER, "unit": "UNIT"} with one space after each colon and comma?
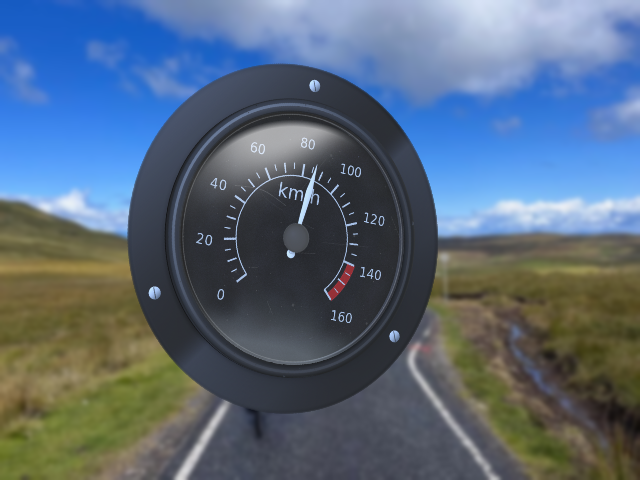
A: {"value": 85, "unit": "km/h"}
